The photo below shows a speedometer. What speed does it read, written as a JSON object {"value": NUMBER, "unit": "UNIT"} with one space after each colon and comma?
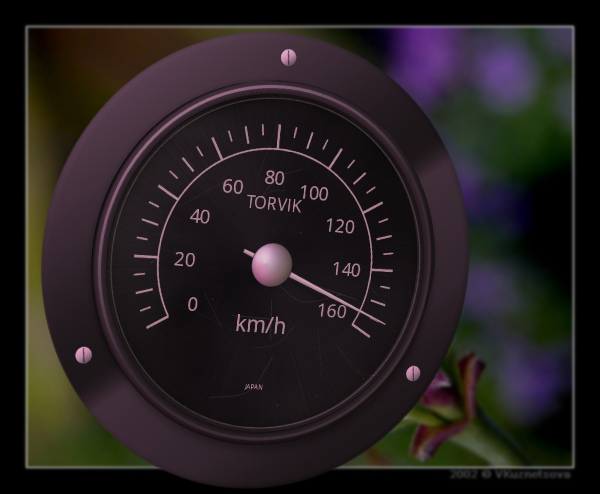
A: {"value": 155, "unit": "km/h"}
